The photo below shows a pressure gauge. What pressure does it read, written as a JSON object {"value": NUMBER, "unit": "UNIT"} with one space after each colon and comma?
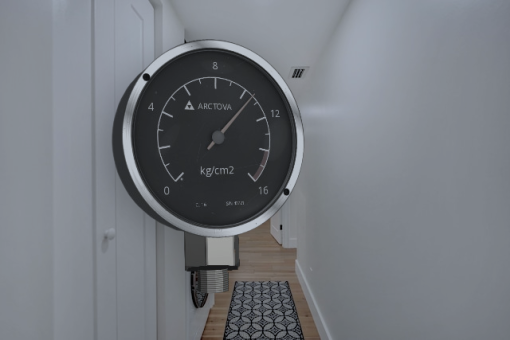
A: {"value": 10.5, "unit": "kg/cm²"}
